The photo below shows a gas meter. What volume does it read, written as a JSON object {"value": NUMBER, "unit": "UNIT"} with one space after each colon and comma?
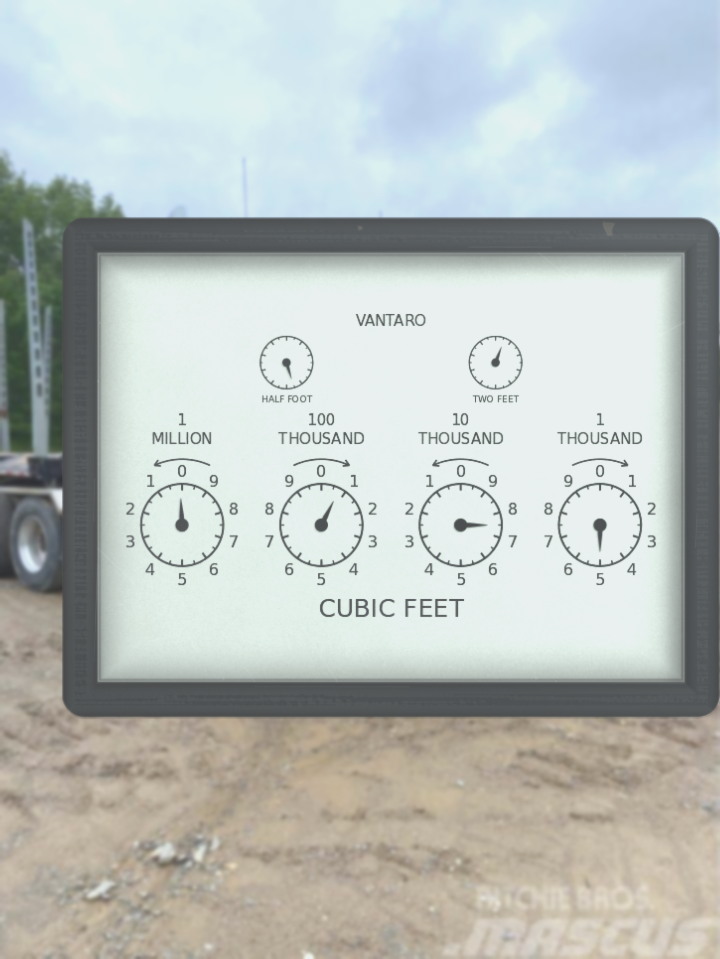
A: {"value": 7500, "unit": "ft³"}
